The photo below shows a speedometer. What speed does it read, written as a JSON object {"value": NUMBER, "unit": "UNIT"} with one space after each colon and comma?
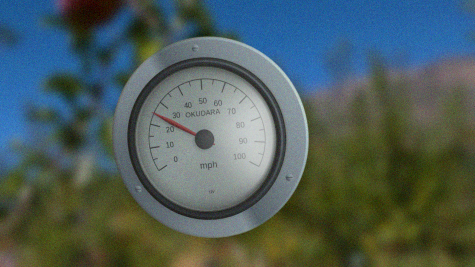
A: {"value": 25, "unit": "mph"}
